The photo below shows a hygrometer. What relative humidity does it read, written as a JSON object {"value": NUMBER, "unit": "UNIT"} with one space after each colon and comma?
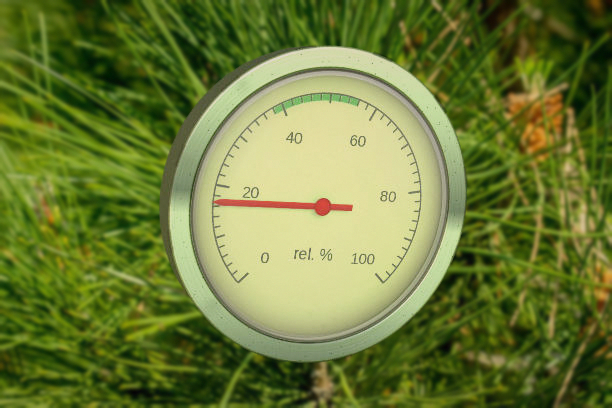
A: {"value": 17, "unit": "%"}
